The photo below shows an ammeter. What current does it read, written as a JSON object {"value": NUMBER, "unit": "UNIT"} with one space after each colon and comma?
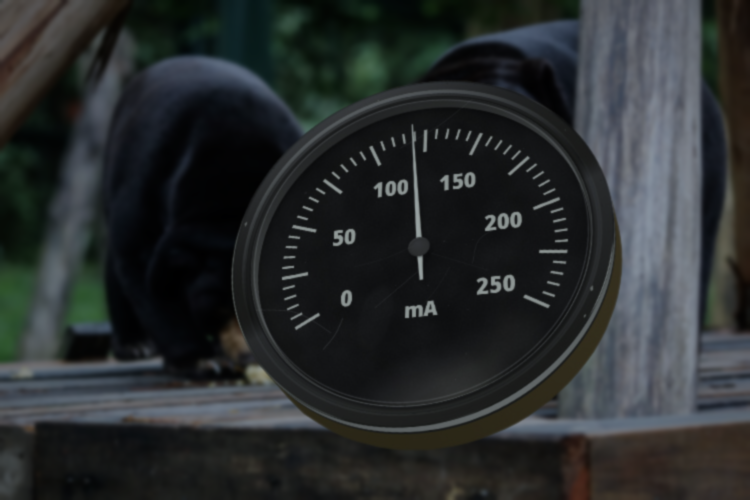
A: {"value": 120, "unit": "mA"}
